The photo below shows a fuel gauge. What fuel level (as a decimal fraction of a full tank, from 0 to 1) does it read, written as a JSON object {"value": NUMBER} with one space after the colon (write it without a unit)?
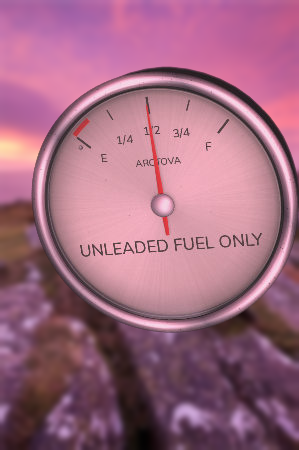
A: {"value": 0.5}
